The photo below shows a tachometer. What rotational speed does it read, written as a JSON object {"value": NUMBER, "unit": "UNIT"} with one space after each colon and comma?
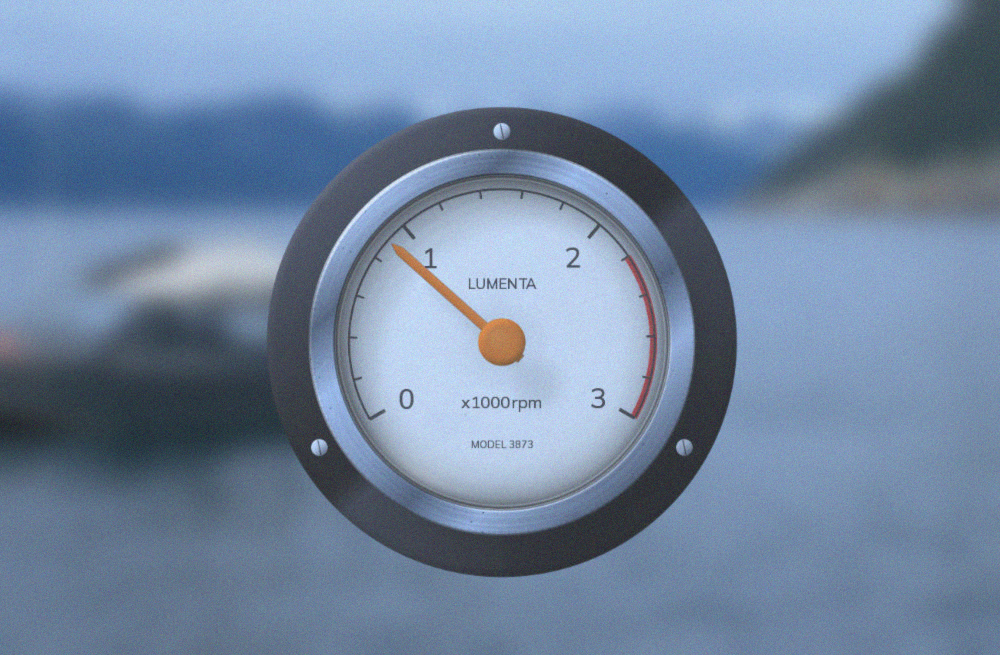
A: {"value": 900, "unit": "rpm"}
